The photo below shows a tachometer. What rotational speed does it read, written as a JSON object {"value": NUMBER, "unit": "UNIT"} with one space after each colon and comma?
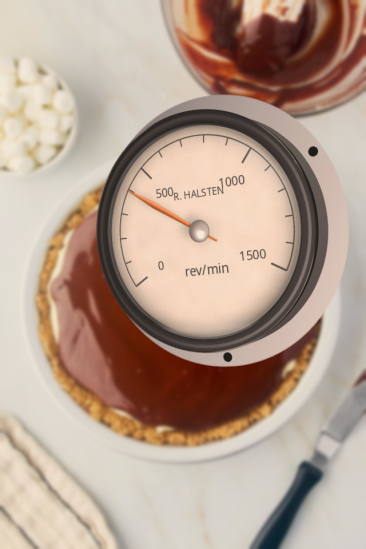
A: {"value": 400, "unit": "rpm"}
